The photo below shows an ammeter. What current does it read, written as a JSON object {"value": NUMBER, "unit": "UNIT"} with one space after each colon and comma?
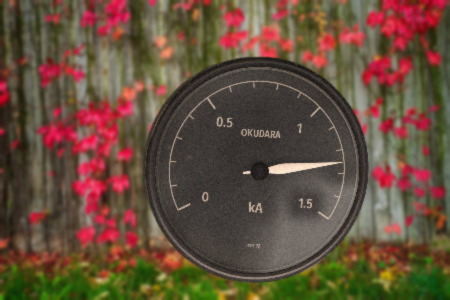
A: {"value": 1.25, "unit": "kA"}
